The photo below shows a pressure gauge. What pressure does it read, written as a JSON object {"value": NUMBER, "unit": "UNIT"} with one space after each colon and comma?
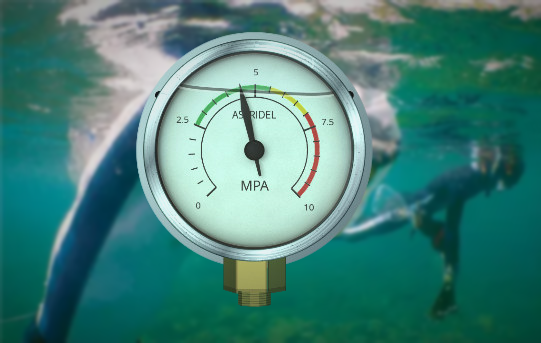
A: {"value": 4.5, "unit": "MPa"}
